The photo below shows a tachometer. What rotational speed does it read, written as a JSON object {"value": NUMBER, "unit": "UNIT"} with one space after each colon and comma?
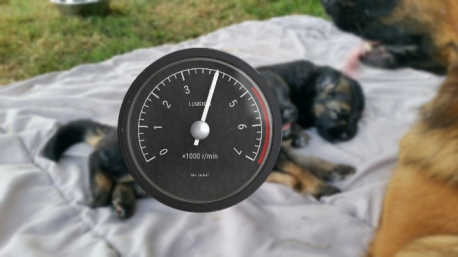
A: {"value": 4000, "unit": "rpm"}
